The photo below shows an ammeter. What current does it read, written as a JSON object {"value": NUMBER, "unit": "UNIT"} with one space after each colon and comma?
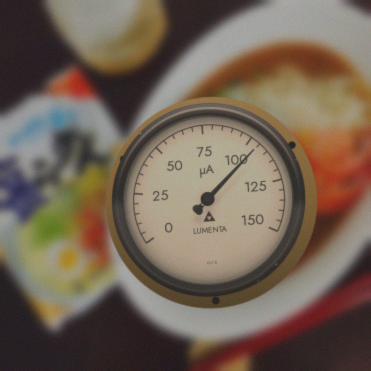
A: {"value": 105, "unit": "µA"}
